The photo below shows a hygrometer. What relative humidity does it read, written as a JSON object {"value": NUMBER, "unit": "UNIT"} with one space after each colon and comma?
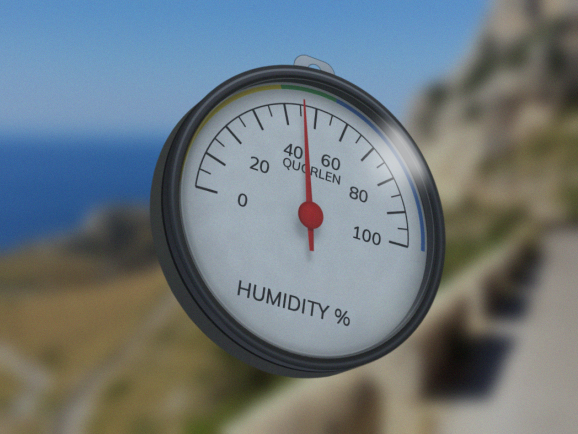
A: {"value": 45, "unit": "%"}
